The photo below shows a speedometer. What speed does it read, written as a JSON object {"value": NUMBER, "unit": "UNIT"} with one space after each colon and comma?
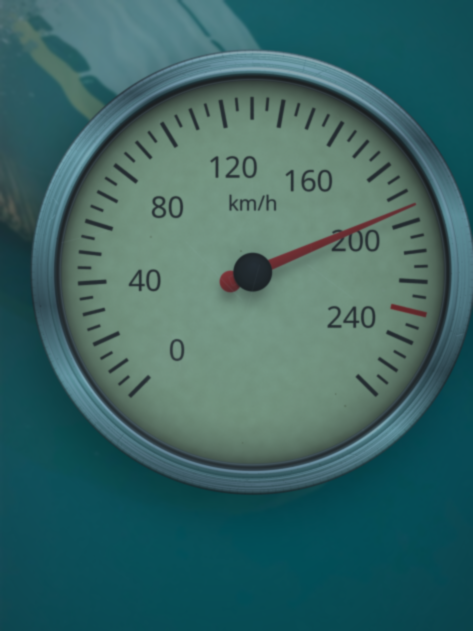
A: {"value": 195, "unit": "km/h"}
